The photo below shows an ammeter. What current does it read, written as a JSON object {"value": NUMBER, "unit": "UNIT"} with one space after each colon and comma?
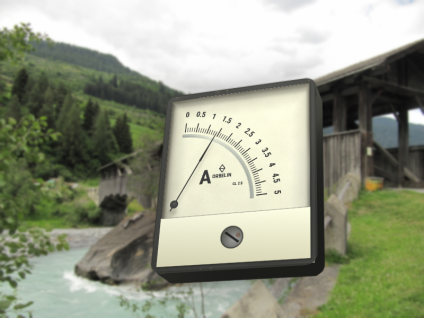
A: {"value": 1.5, "unit": "A"}
